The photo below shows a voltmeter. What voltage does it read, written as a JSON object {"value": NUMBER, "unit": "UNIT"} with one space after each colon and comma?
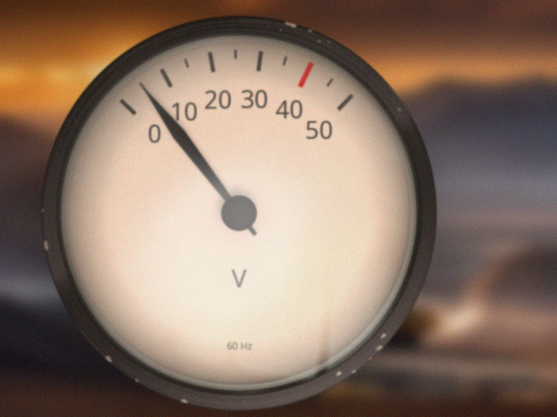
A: {"value": 5, "unit": "V"}
